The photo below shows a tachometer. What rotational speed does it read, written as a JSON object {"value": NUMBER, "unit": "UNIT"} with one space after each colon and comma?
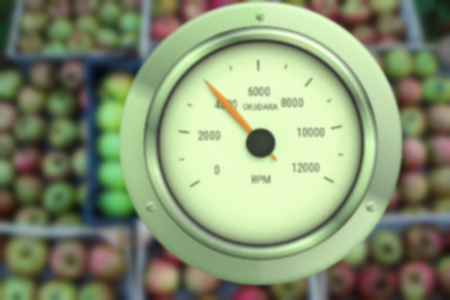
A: {"value": 4000, "unit": "rpm"}
